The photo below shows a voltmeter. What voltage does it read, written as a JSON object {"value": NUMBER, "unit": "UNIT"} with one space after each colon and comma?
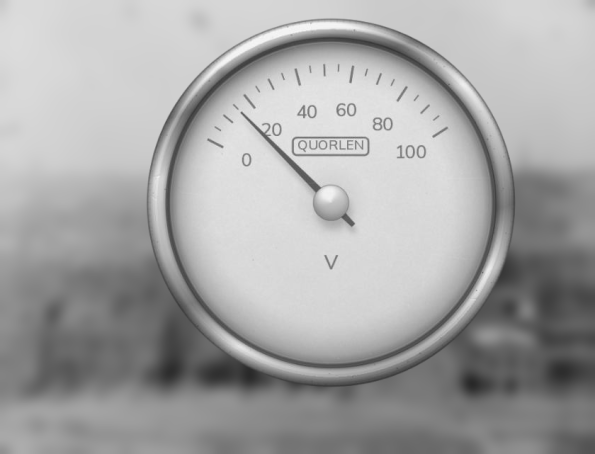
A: {"value": 15, "unit": "V"}
